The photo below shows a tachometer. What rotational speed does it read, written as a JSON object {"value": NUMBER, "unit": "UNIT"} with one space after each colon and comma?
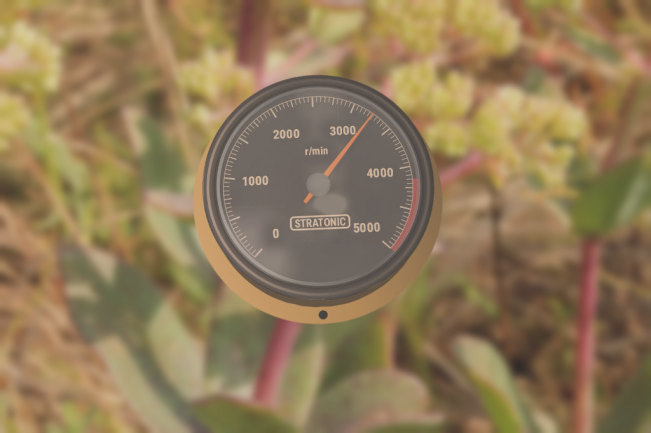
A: {"value": 3250, "unit": "rpm"}
